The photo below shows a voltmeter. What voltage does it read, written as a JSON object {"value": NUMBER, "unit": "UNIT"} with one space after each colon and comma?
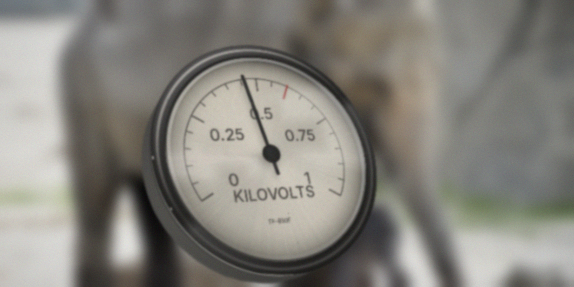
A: {"value": 0.45, "unit": "kV"}
